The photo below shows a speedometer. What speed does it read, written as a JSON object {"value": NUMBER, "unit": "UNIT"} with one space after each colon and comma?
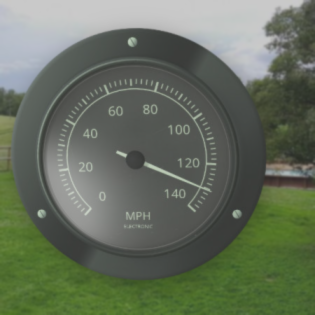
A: {"value": 130, "unit": "mph"}
